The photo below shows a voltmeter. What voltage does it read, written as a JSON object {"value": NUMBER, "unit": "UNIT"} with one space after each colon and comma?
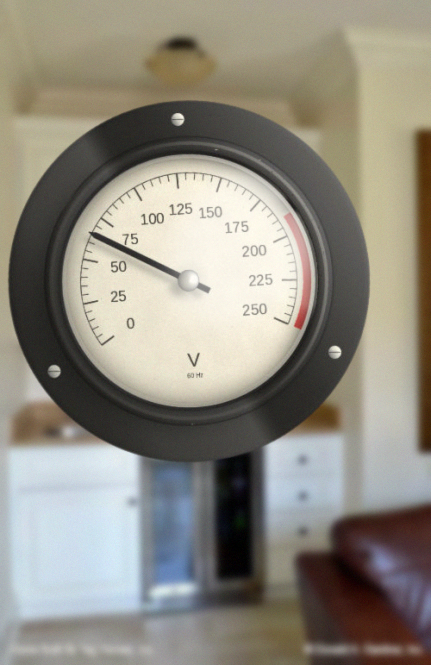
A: {"value": 65, "unit": "V"}
